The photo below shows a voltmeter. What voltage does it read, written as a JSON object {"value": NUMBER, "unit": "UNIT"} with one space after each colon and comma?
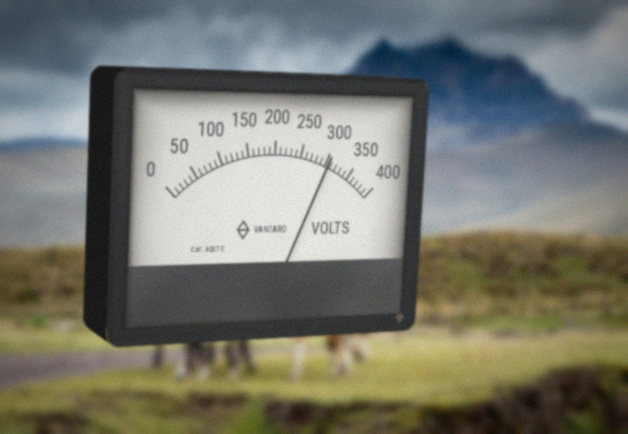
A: {"value": 300, "unit": "V"}
